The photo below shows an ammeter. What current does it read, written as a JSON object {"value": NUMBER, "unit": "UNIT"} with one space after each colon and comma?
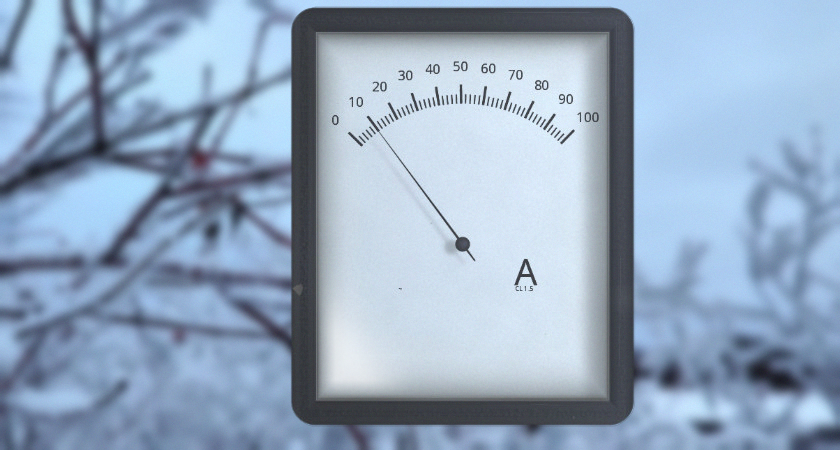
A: {"value": 10, "unit": "A"}
